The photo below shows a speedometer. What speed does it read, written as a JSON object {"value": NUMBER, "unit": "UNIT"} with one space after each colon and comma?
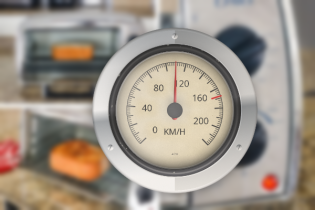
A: {"value": 110, "unit": "km/h"}
